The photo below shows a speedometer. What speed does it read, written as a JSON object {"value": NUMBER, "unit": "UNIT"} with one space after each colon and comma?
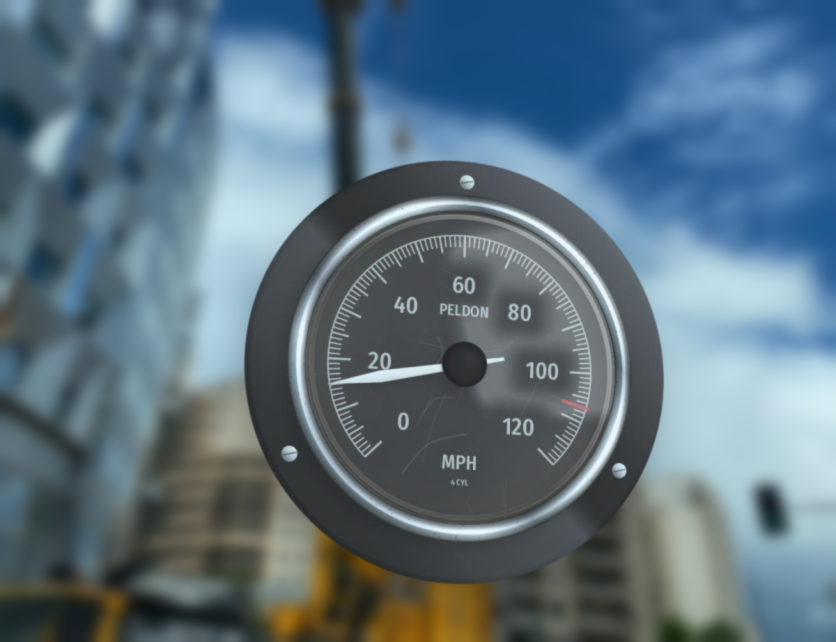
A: {"value": 15, "unit": "mph"}
